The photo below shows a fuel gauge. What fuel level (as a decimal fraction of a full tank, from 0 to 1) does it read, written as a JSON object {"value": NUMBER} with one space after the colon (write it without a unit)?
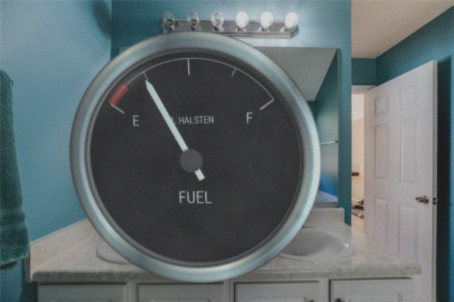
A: {"value": 0.25}
